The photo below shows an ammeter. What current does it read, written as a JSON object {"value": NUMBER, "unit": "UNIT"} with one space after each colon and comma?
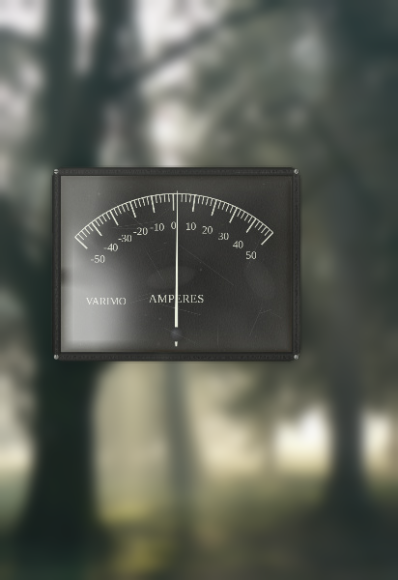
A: {"value": 2, "unit": "A"}
